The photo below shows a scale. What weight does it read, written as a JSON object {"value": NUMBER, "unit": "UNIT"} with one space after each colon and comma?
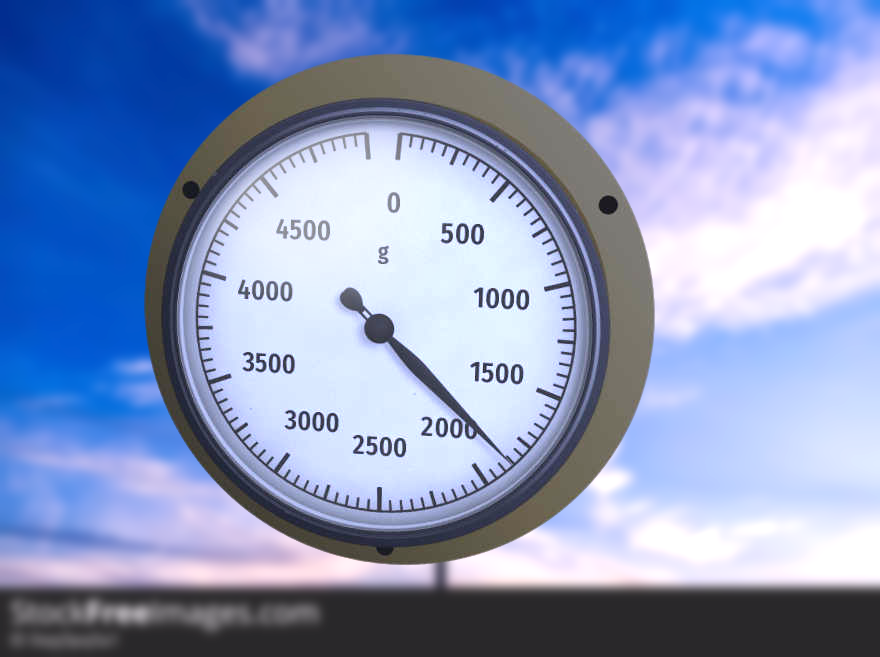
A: {"value": 1850, "unit": "g"}
